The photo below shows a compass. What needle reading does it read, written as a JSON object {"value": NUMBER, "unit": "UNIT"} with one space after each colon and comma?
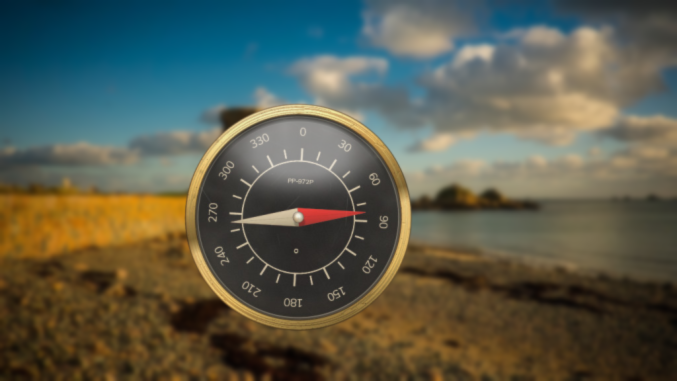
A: {"value": 82.5, "unit": "°"}
